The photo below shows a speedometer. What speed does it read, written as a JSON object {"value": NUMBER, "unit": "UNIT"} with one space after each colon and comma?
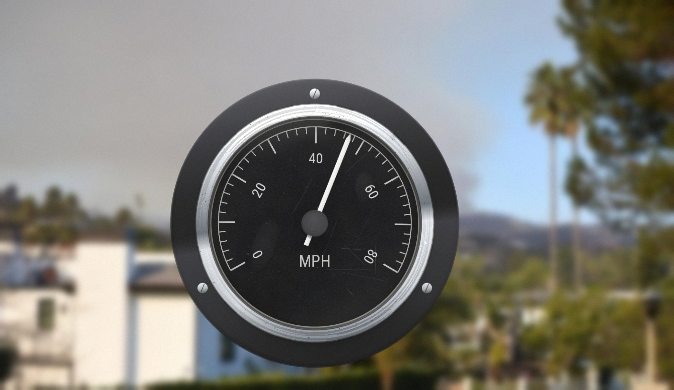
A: {"value": 47, "unit": "mph"}
